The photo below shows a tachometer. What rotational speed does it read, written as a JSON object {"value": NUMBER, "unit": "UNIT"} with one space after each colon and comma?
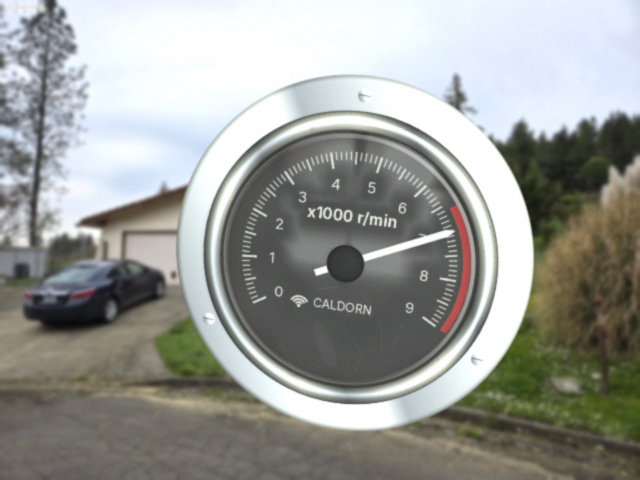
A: {"value": 7000, "unit": "rpm"}
